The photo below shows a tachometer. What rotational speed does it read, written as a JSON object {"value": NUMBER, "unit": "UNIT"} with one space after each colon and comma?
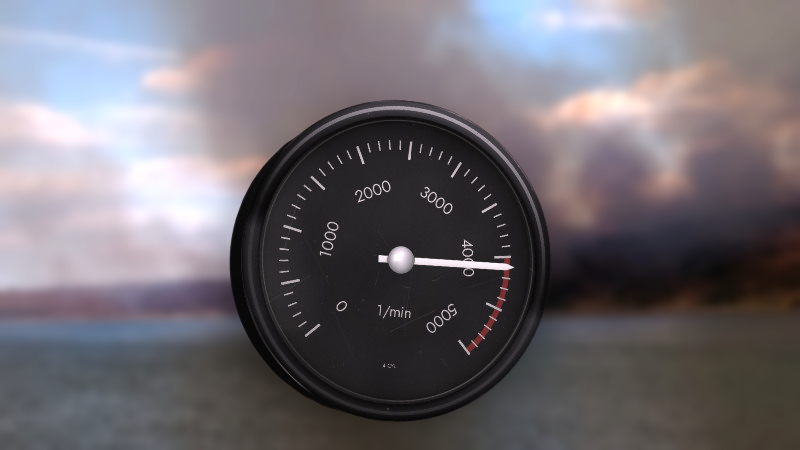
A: {"value": 4100, "unit": "rpm"}
